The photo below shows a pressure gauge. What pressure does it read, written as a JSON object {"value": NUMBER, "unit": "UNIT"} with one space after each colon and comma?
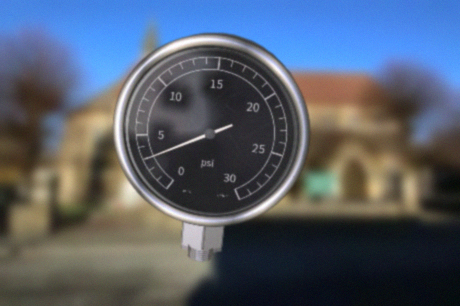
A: {"value": 3, "unit": "psi"}
